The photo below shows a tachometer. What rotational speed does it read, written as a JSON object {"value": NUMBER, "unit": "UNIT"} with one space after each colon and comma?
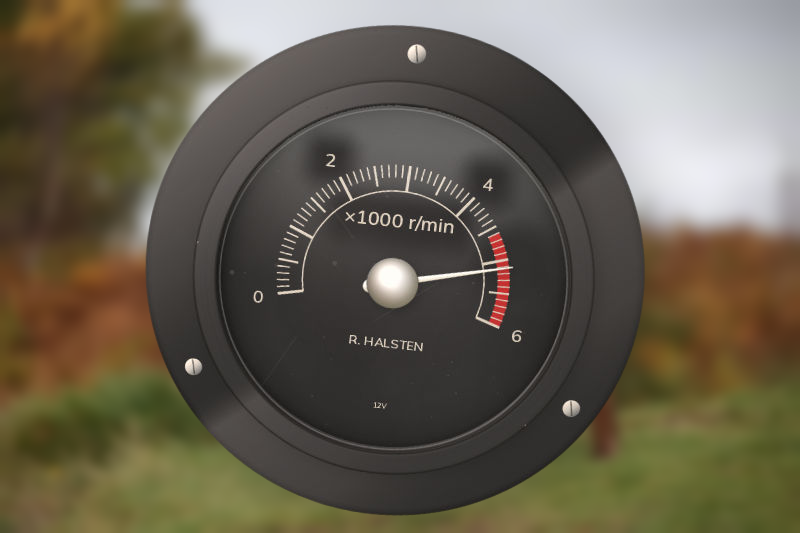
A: {"value": 5100, "unit": "rpm"}
